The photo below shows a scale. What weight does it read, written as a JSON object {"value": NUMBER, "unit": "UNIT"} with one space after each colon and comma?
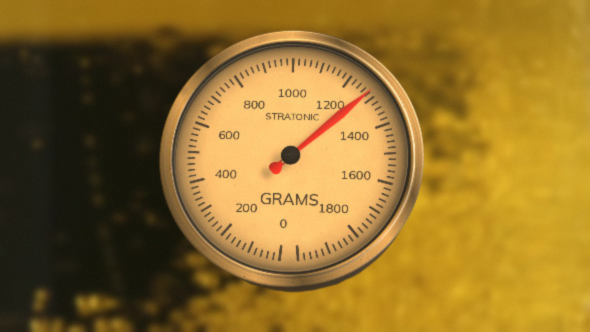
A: {"value": 1280, "unit": "g"}
